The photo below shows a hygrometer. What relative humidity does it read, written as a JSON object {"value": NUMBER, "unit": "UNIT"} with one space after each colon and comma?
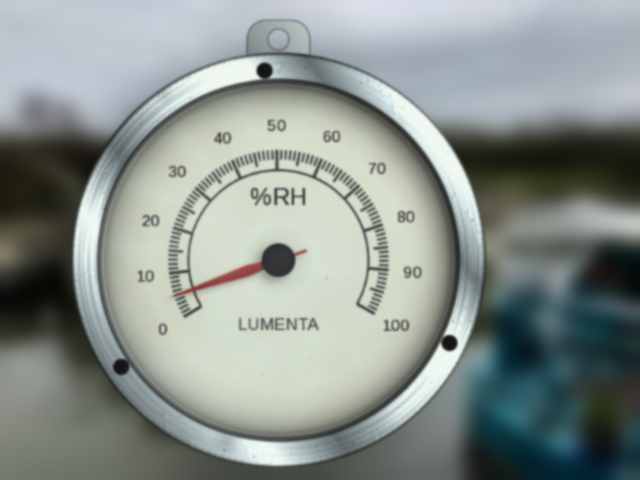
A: {"value": 5, "unit": "%"}
